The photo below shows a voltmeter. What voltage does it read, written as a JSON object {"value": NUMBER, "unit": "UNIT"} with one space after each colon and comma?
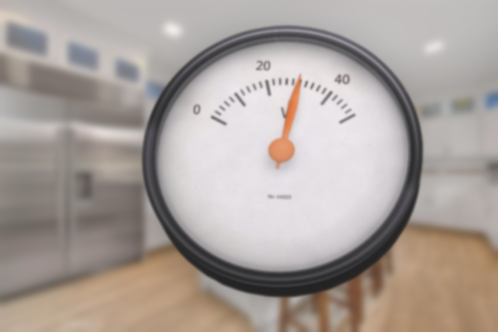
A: {"value": 30, "unit": "V"}
